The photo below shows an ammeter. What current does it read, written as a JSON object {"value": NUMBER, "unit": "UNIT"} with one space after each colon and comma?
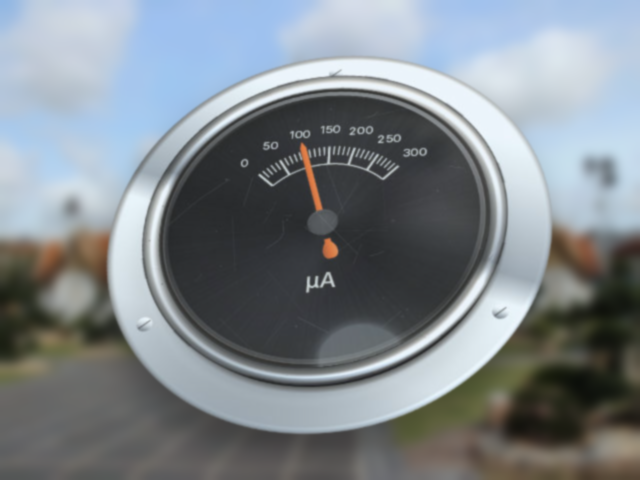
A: {"value": 100, "unit": "µA"}
